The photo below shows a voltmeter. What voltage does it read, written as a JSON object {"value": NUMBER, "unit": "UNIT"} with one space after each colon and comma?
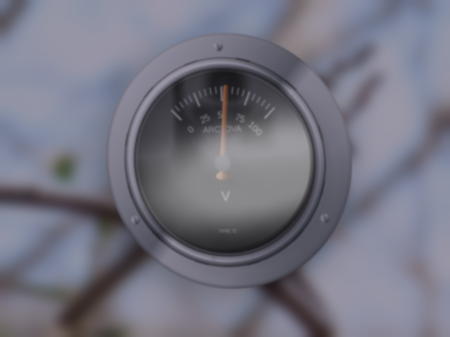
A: {"value": 55, "unit": "V"}
